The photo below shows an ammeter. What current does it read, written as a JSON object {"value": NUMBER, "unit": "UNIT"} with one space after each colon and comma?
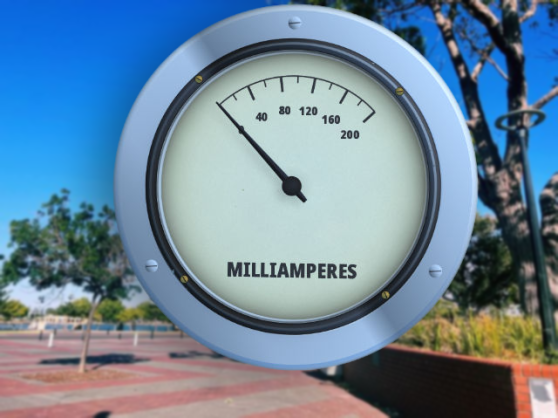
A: {"value": 0, "unit": "mA"}
